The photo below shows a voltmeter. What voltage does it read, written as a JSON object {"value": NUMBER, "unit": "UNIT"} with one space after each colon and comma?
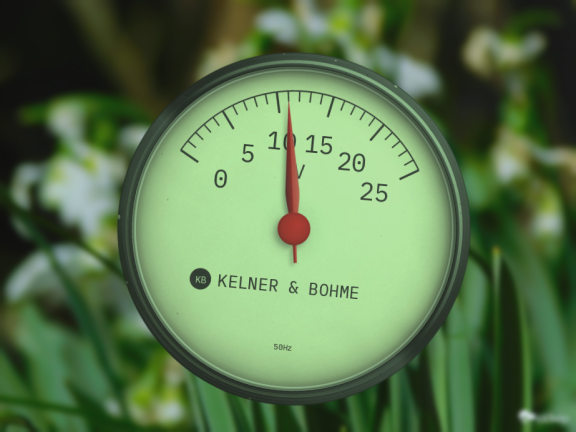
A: {"value": 11, "unit": "V"}
